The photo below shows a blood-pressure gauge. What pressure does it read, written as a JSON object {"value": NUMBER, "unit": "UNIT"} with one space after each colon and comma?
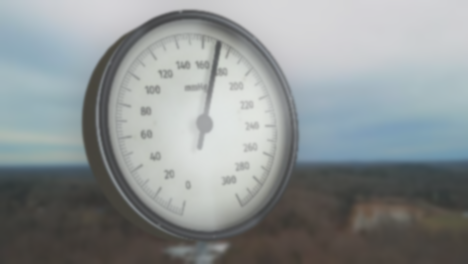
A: {"value": 170, "unit": "mmHg"}
